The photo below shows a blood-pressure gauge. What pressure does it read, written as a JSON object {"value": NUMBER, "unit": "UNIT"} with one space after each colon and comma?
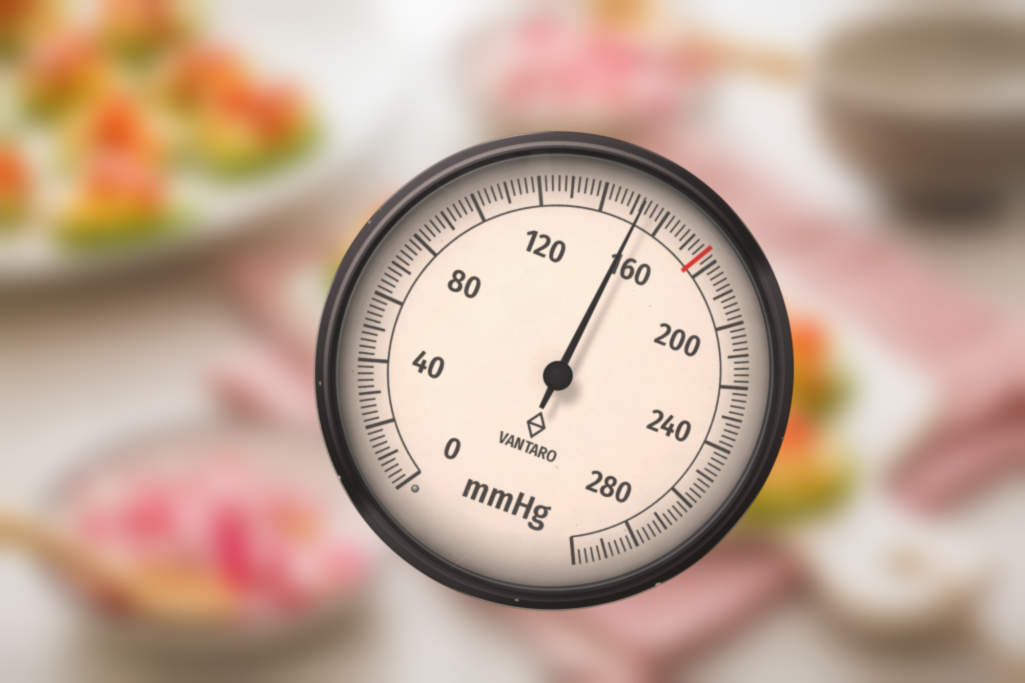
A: {"value": 152, "unit": "mmHg"}
